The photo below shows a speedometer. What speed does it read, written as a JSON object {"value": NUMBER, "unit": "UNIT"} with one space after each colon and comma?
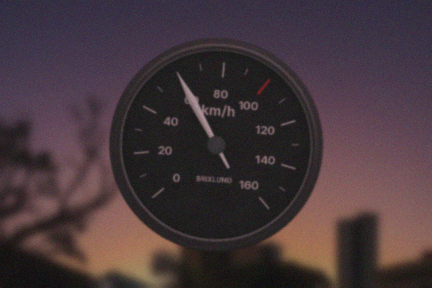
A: {"value": 60, "unit": "km/h"}
